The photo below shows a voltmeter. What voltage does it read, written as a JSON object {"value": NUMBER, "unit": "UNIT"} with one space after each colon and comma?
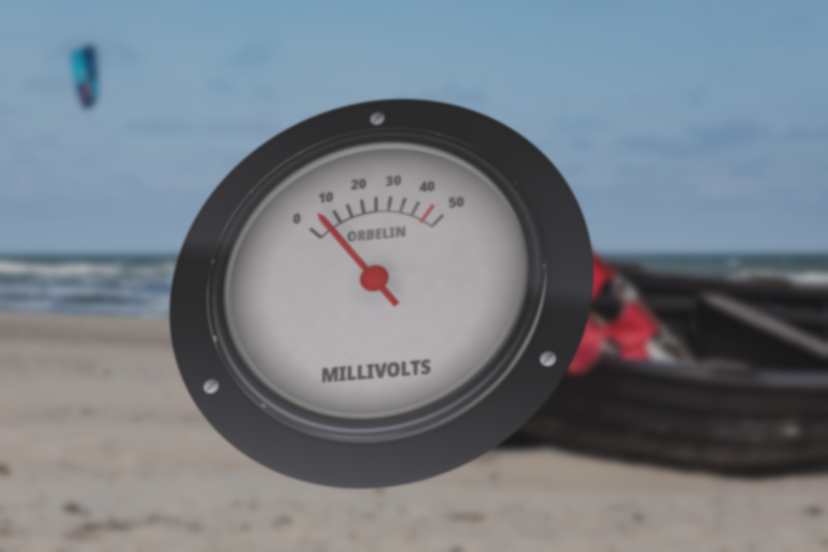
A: {"value": 5, "unit": "mV"}
